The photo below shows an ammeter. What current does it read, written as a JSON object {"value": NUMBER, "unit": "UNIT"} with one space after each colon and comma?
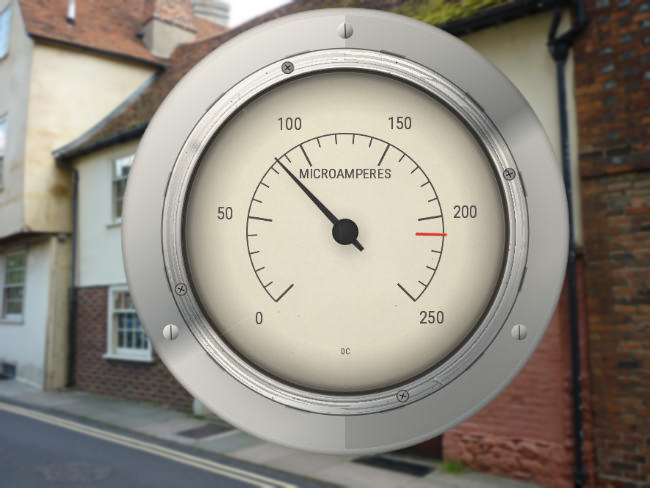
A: {"value": 85, "unit": "µA"}
